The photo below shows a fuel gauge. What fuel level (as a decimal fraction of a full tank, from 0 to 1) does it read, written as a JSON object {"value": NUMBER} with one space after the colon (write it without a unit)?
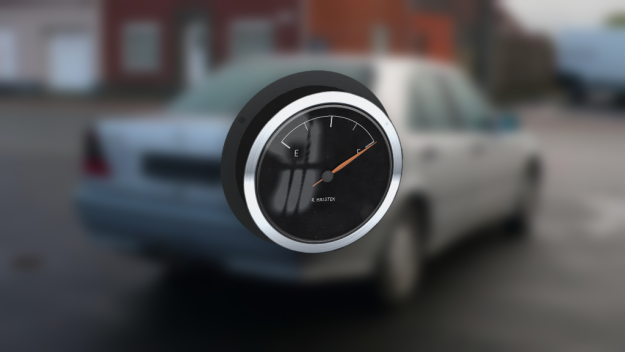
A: {"value": 1}
